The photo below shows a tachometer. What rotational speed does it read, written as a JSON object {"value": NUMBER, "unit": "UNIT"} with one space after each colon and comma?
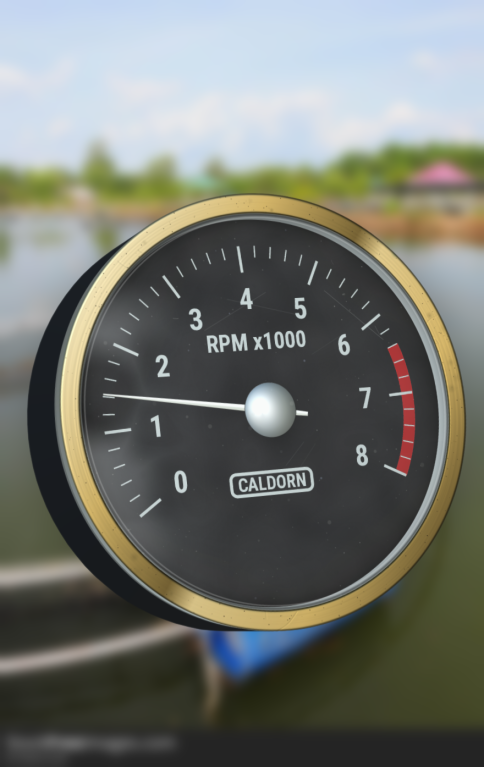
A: {"value": 1400, "unit": "rpm"}
